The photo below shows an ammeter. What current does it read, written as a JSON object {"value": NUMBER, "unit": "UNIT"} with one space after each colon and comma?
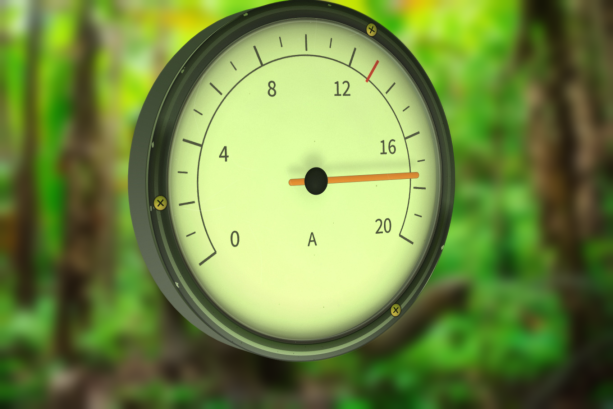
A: {"value": 17.5, "unit": "A"}
